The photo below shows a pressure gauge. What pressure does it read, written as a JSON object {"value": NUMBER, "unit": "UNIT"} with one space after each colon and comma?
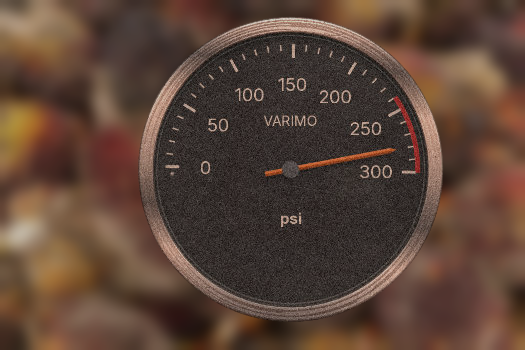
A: {"value": 280, "unit": "psi"}
